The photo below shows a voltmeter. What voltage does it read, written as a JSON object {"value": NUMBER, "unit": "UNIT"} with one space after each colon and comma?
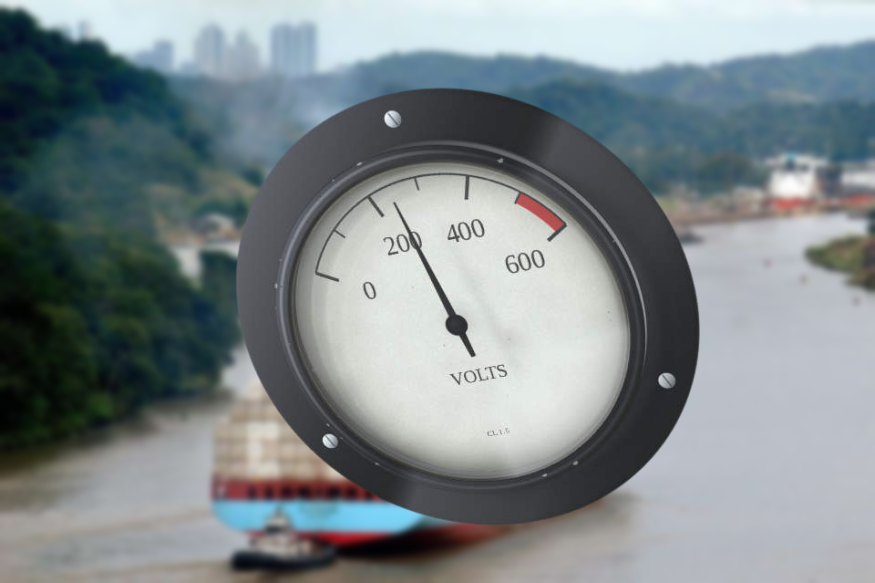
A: {"value": 250, "unit": "V"}
